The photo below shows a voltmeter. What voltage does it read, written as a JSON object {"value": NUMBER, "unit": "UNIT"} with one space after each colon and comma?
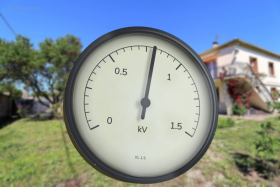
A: {"value": 0.8, "unit": "kV"}
